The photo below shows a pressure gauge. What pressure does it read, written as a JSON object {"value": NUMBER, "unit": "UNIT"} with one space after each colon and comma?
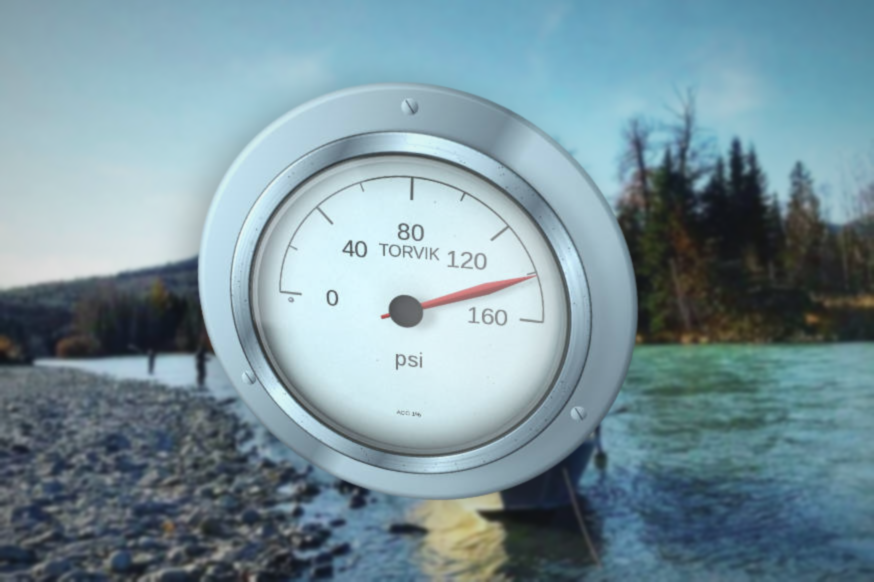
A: {"value": 140, "unit": "psi"}
